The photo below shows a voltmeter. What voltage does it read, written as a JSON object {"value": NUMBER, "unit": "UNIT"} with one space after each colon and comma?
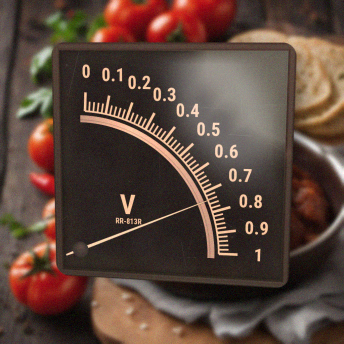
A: {"value": 0.74, "unit": "V"}
